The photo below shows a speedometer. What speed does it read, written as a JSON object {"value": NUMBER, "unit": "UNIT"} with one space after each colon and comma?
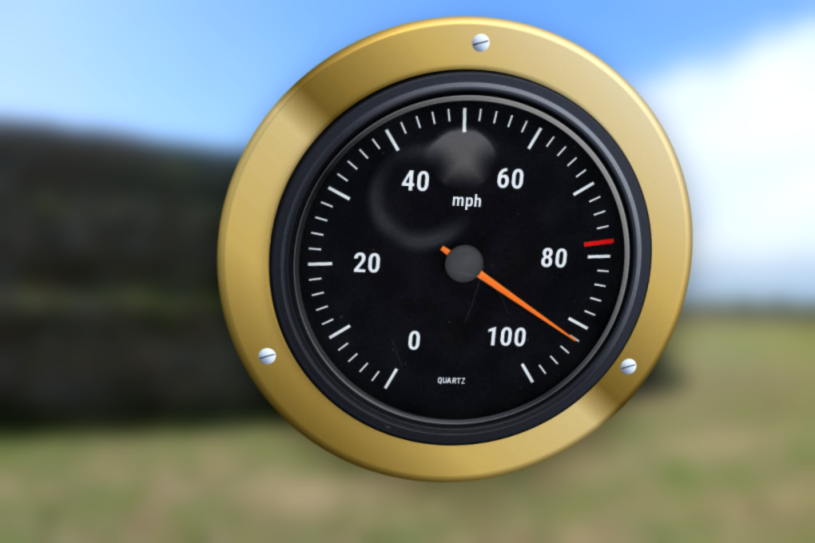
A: {"value": 92, "unit": "mph"}
